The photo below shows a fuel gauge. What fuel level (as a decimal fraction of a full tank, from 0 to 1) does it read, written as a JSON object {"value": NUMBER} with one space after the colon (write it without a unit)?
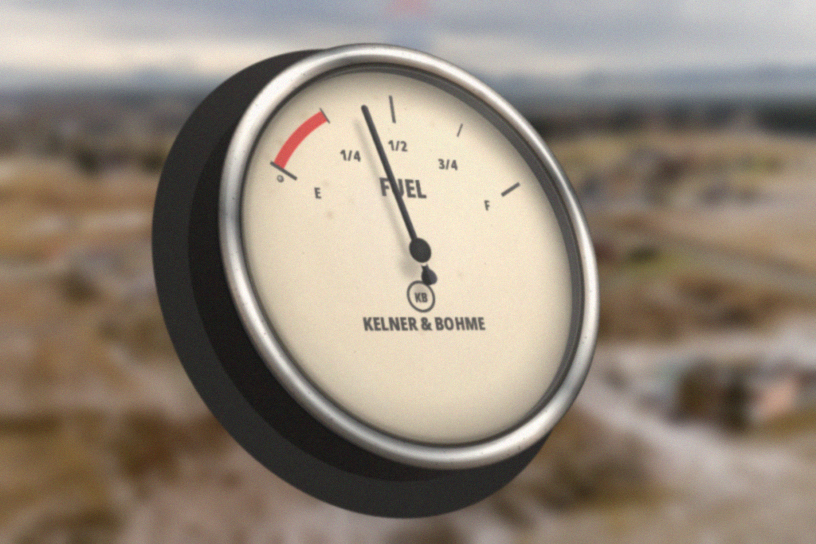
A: {"value": 0.375}
